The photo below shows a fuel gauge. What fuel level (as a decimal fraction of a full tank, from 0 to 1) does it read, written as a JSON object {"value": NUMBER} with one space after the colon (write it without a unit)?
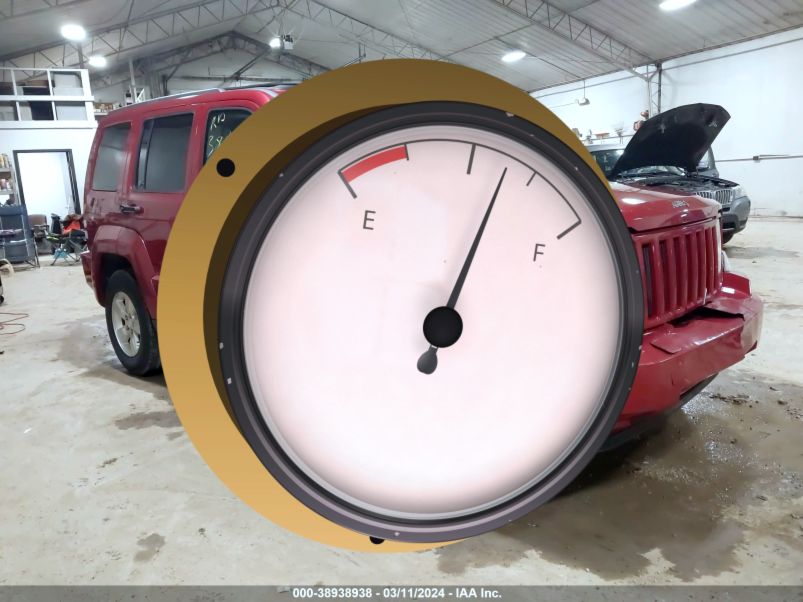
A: {"value": 0.625}
